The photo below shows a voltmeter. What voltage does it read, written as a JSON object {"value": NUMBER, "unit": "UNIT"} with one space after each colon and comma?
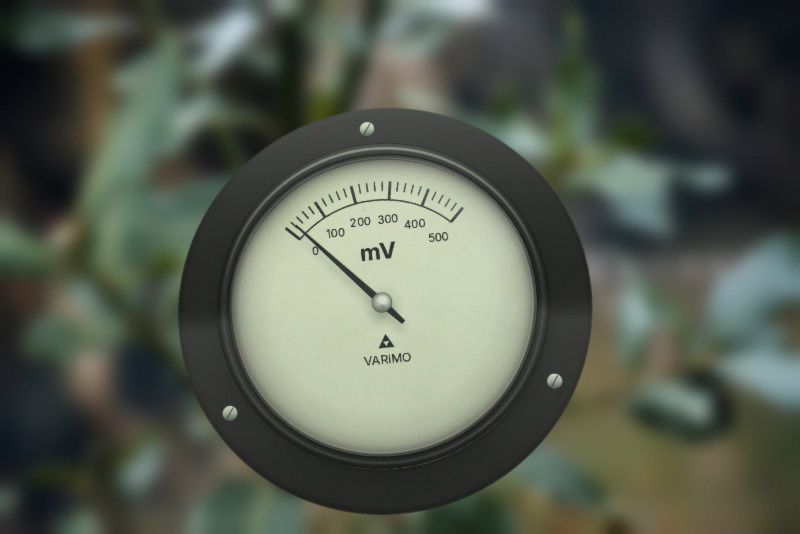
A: {"value": 20, "unit": "mV"}
